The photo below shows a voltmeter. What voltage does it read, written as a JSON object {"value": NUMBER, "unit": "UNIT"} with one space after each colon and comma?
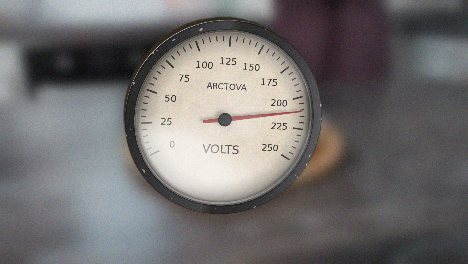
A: {"value": 210, "unit": "V"}
